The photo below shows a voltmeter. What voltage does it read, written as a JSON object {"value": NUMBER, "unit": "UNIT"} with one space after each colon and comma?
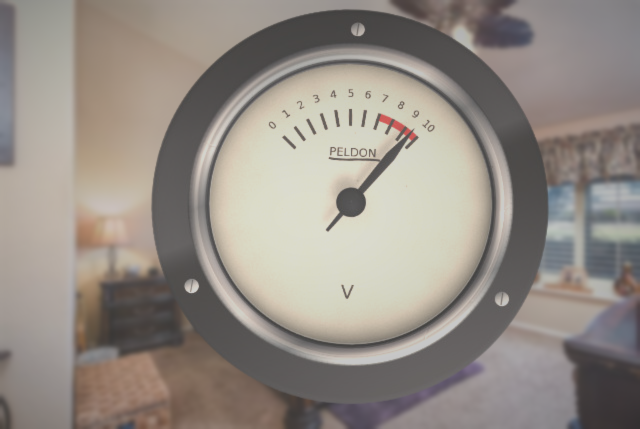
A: {"value": 9.5, "unit": "V"}
